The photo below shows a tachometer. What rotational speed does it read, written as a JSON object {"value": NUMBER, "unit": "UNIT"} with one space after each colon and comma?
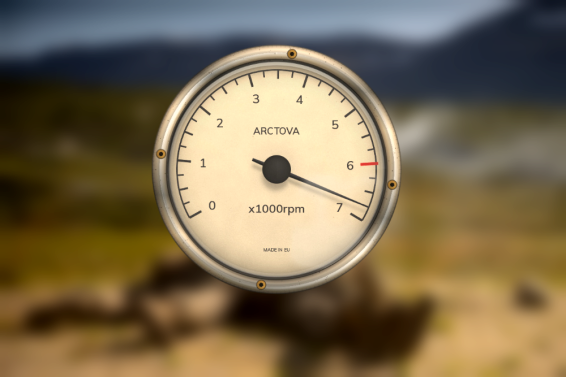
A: {"value": 6750, "unit": "rpm"}
